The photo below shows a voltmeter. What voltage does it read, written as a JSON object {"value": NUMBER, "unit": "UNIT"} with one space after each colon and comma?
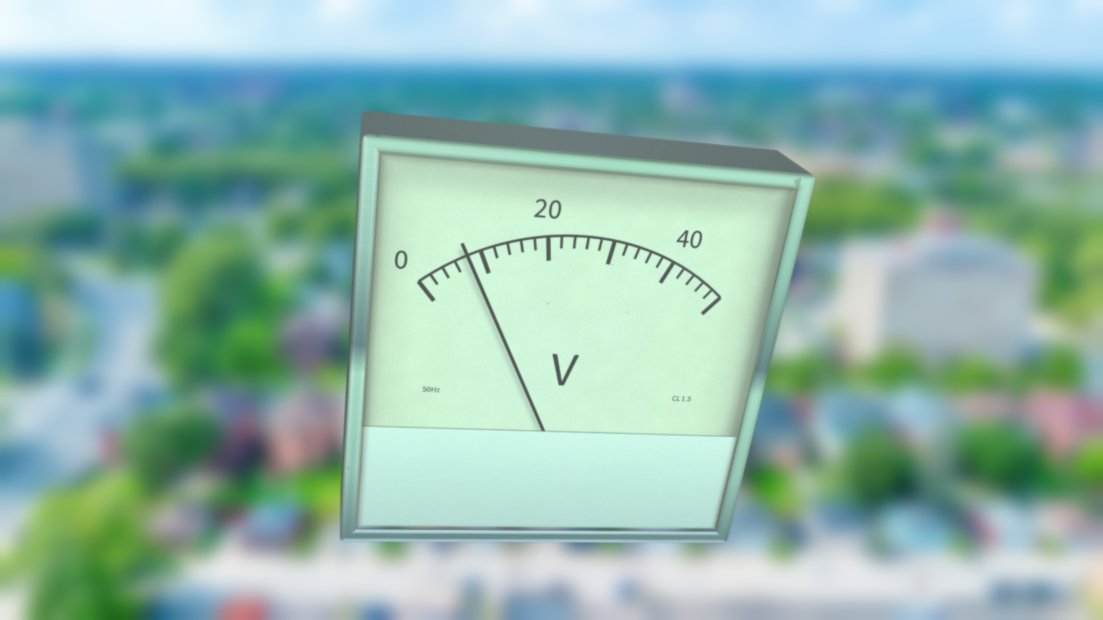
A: {"value": 8, "unit": "V"}
